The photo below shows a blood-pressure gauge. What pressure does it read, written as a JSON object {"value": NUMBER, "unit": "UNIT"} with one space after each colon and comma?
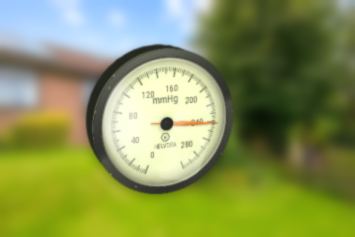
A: {"value": 240, "unit": "mmHg"}
